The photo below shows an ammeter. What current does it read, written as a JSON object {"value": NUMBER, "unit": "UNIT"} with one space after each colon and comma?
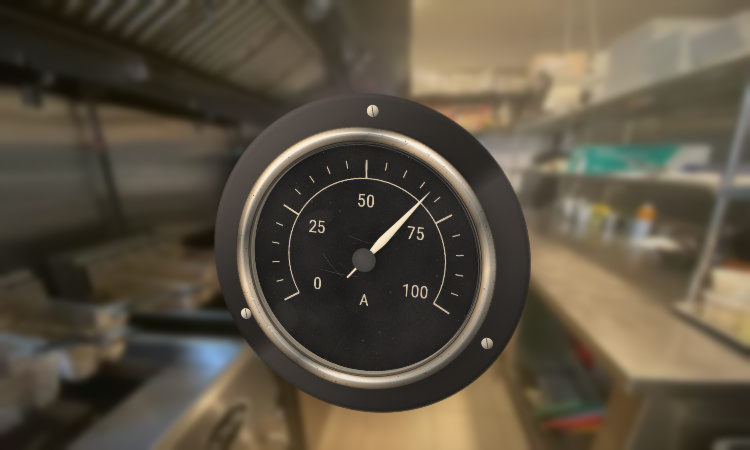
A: {"value": 67.5, "unit": "A"}
